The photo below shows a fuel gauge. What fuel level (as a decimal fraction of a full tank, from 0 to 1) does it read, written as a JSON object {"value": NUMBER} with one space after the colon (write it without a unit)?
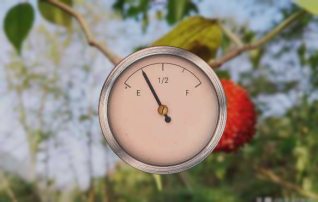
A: {"value": 0.25}
